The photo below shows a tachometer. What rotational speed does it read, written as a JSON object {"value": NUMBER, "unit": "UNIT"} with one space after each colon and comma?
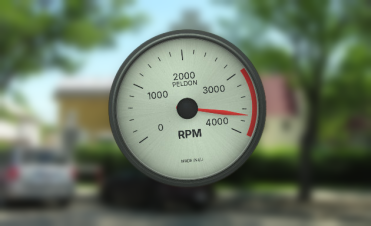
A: {"value": 3700, "unit": "rpm"}
